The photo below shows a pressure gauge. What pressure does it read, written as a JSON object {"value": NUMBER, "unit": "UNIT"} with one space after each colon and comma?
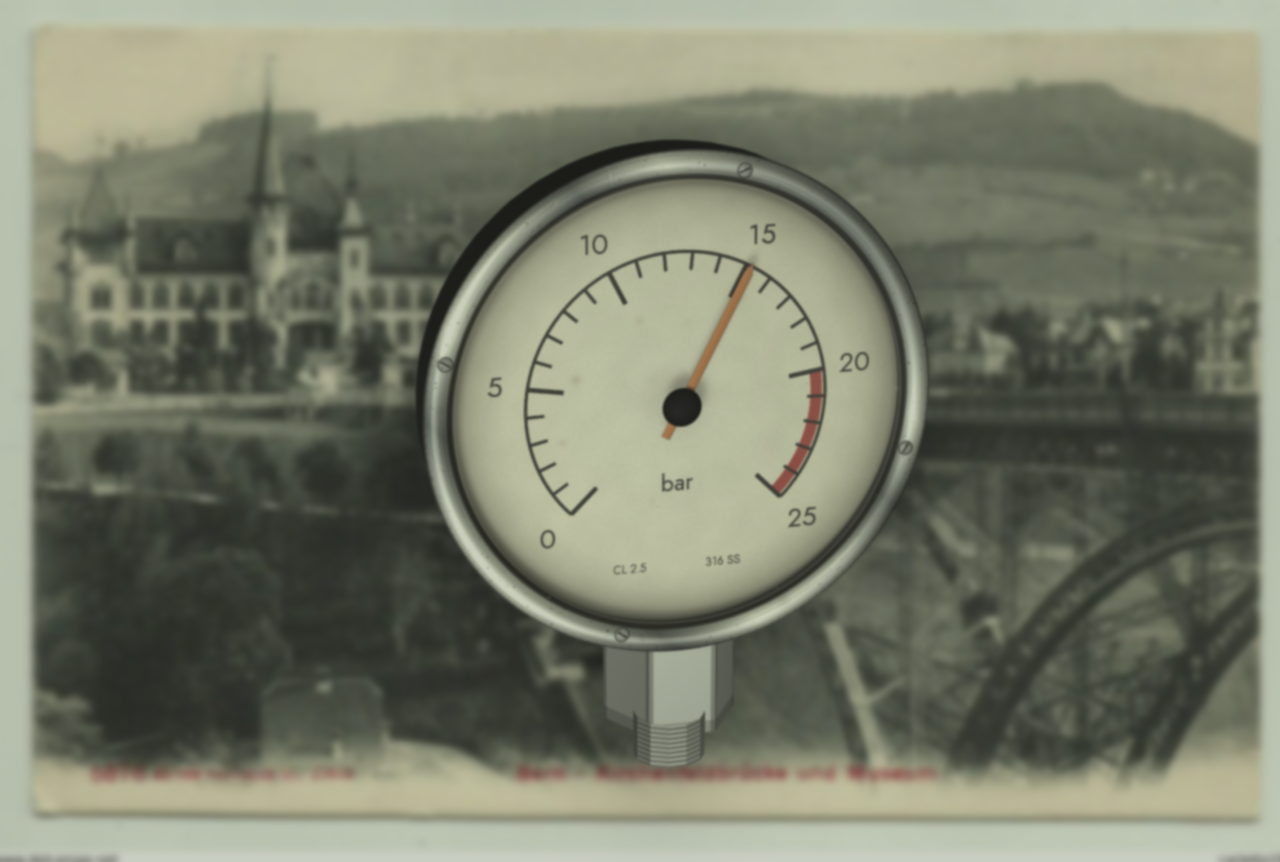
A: {"value": 15, "unit": "bar"}
